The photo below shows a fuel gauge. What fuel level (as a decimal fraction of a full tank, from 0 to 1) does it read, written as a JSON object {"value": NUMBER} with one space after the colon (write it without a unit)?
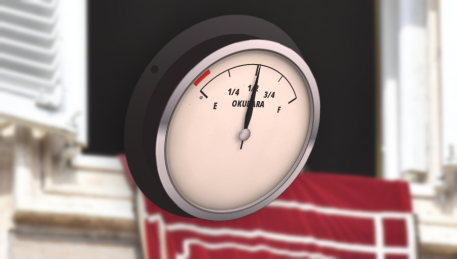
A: {"value": 0.5}
